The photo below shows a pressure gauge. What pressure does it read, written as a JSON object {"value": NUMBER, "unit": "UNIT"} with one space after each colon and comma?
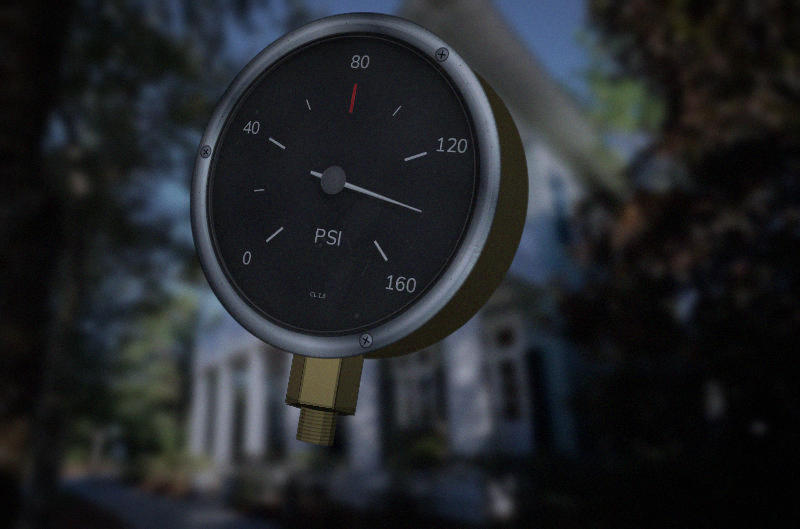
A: {"value": 140, "unit": "psi"}
